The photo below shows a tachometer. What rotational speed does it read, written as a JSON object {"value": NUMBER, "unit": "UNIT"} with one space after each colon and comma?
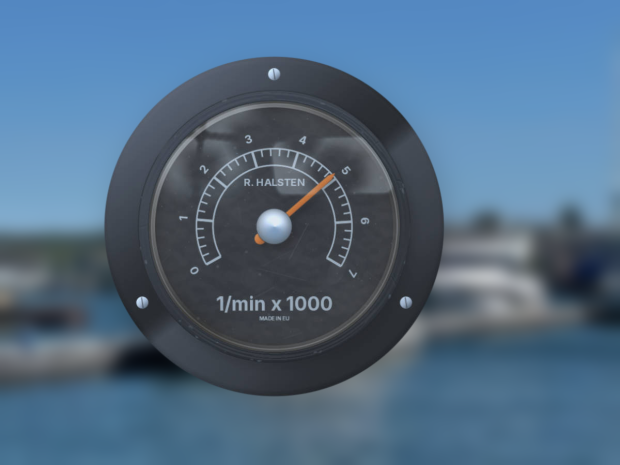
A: {"value": 4900, "unit": "rpm"}
